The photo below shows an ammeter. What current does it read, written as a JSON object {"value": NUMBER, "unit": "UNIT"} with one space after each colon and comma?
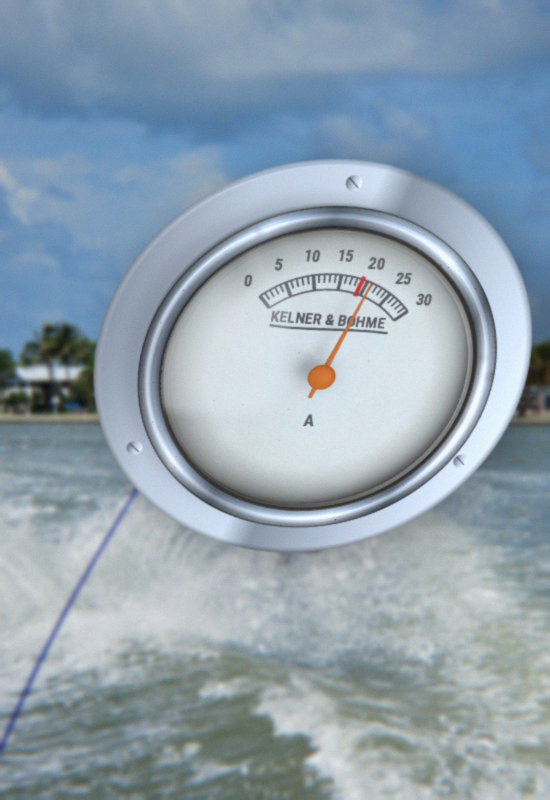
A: {"value": 20, "unit": "A"}
